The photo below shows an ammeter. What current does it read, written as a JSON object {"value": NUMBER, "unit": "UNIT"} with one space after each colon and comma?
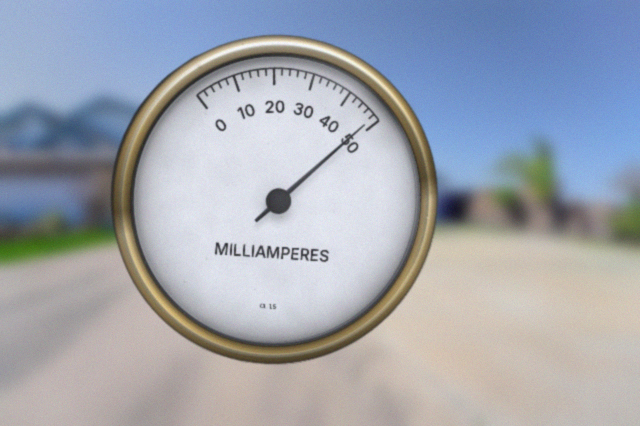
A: {"value": 48, "unit": "mA"}
